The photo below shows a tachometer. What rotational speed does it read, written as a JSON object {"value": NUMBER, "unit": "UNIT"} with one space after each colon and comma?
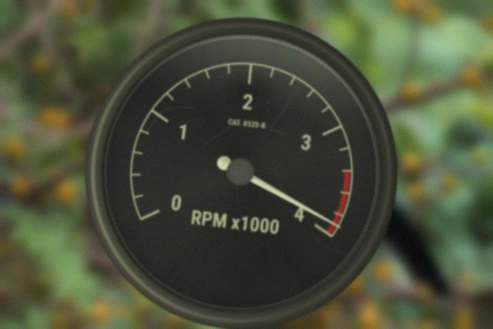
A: {"value": 3900, "unit": "rpm"}
